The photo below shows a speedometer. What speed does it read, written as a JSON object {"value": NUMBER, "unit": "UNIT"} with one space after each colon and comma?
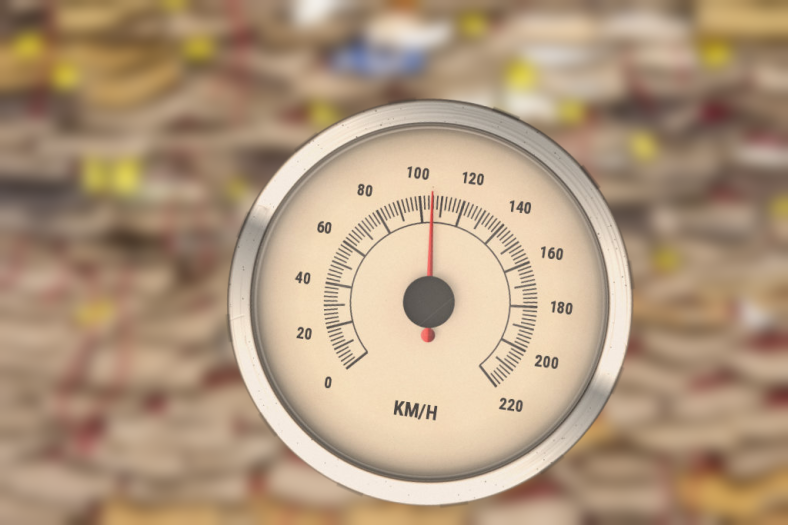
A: {"value": 106, "unit": "km/h"}
